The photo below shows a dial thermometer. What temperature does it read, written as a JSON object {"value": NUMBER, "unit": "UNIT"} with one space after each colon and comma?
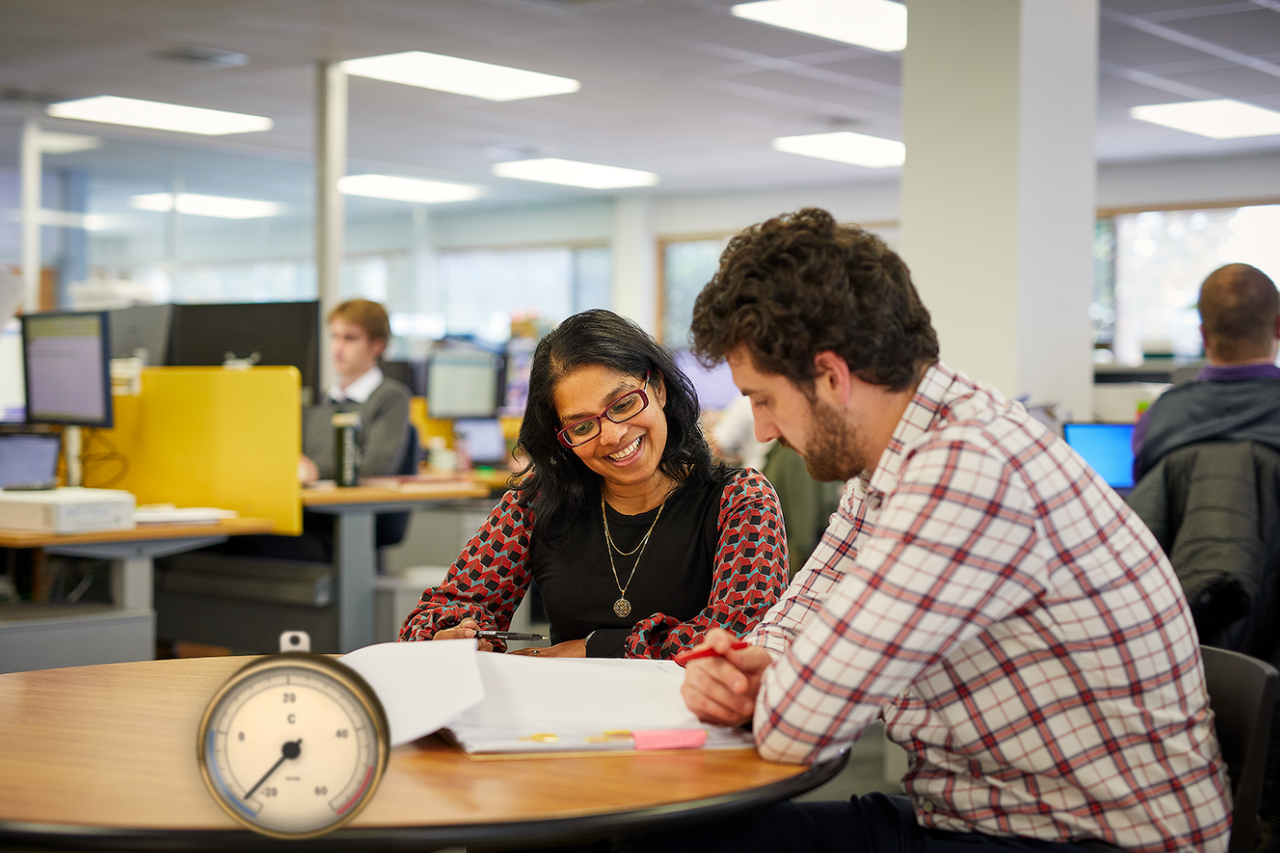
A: {"value": -16, "unit": "°C"}
